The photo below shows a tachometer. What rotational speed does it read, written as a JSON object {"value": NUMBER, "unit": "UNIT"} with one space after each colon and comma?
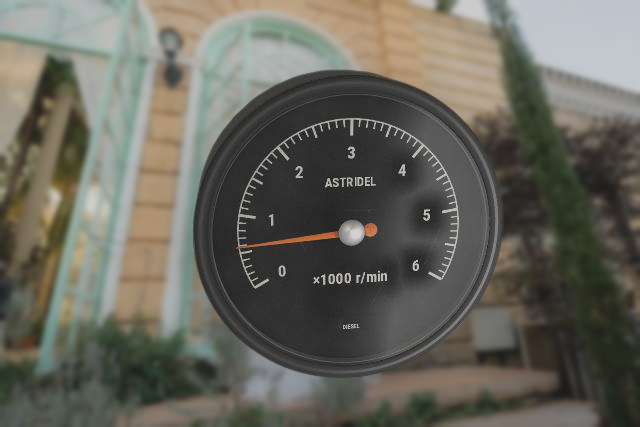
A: {"value": 600, "unit": "rpm"}
